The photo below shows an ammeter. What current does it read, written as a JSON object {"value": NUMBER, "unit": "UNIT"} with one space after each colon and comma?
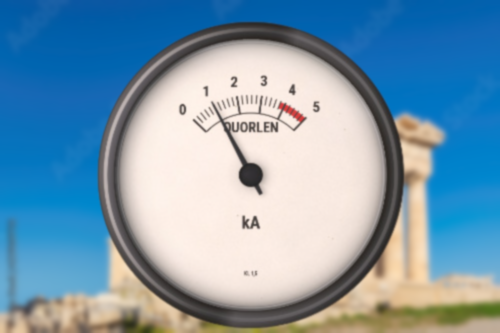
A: {"value": 1, "unit": "kA"}
